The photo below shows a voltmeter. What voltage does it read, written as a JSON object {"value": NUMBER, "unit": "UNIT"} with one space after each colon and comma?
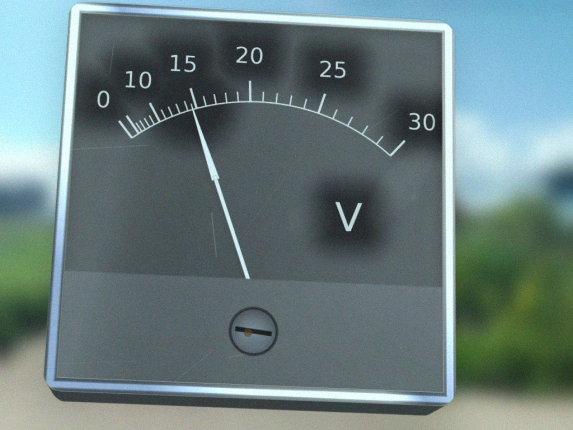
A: {"value": 14.5, "unit": "V"}
